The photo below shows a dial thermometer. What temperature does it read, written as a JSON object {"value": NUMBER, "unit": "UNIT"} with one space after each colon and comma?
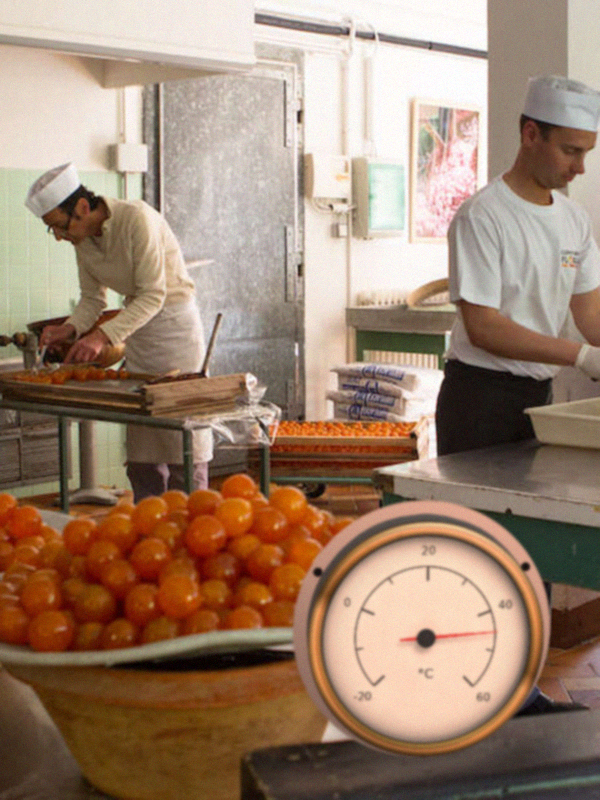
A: {"value": 45, "unit": "°C"}
